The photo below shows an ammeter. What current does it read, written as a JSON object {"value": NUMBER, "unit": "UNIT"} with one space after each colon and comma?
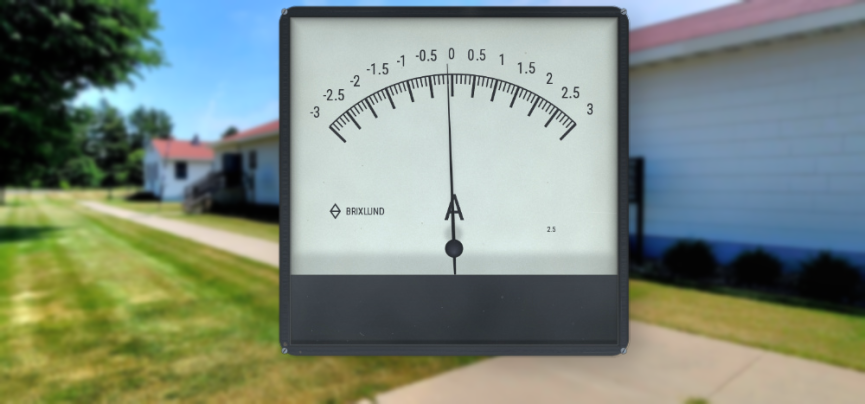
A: {"value": -0.1, "unit": "A"}
